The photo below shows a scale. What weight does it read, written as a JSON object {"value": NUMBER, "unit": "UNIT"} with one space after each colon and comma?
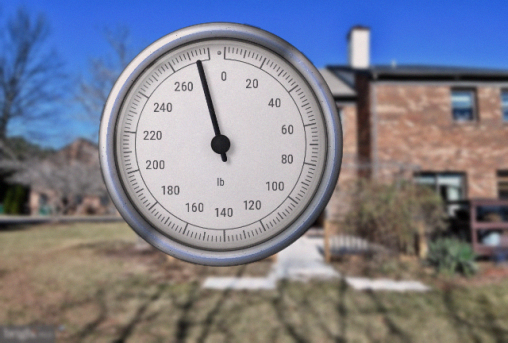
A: {"value": 274, "unit": "lb"}
